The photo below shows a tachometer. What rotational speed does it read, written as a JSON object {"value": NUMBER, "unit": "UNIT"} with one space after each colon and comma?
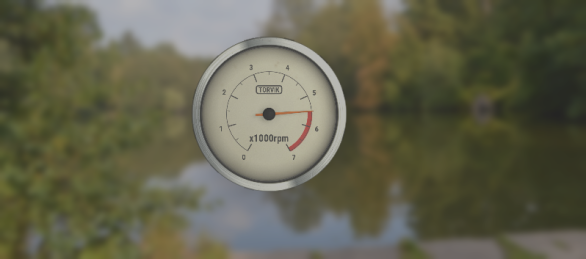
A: {"value": 5500, "unit": "rpm"}
